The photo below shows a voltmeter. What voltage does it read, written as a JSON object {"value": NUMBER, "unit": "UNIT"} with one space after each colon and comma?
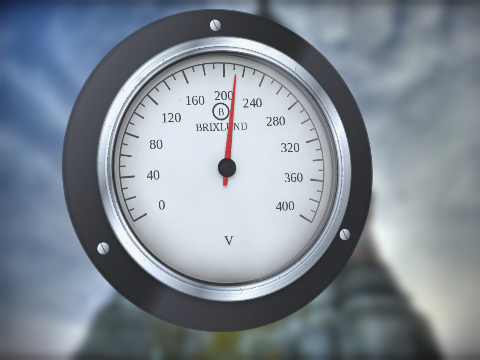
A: {"value": 210, "unit": "V"}
